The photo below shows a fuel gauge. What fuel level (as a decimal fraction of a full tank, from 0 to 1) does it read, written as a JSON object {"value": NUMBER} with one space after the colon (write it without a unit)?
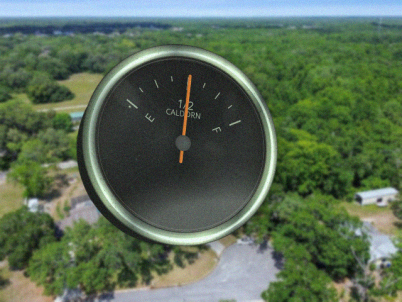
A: {"value": 0.5}
